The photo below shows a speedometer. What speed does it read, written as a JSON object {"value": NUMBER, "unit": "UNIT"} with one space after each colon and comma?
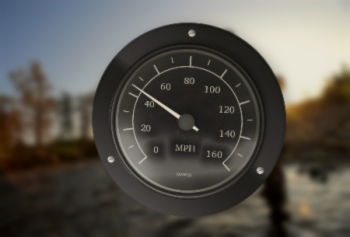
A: {"value": 45, "unit": "mph"}
